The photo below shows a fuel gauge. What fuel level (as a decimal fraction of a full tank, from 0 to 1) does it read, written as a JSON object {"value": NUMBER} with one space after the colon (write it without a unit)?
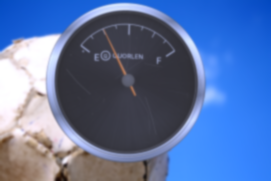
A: {"value": 0.25}
